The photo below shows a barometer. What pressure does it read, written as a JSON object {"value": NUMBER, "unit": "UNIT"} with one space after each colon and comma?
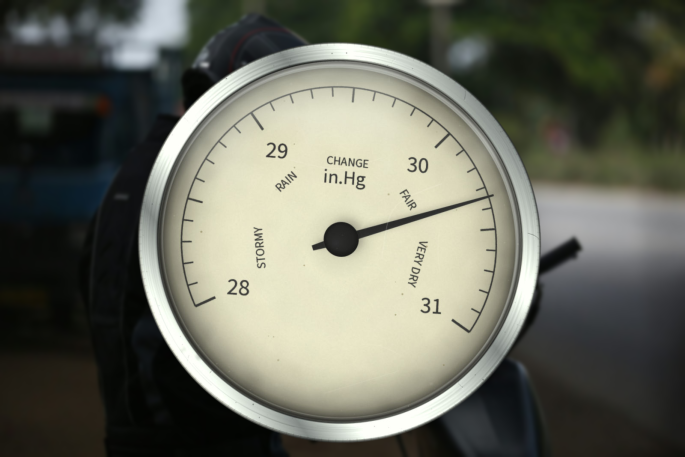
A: {"value": 30.35, "unit": "inHg"}
